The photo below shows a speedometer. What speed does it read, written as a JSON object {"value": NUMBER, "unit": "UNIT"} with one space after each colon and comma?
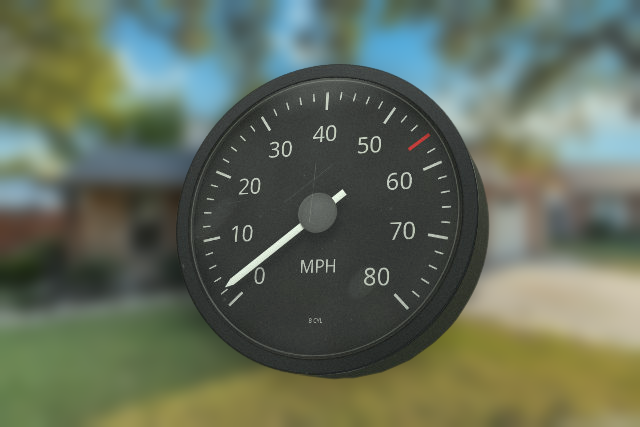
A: {"value": 2, "unit": "mph"}
